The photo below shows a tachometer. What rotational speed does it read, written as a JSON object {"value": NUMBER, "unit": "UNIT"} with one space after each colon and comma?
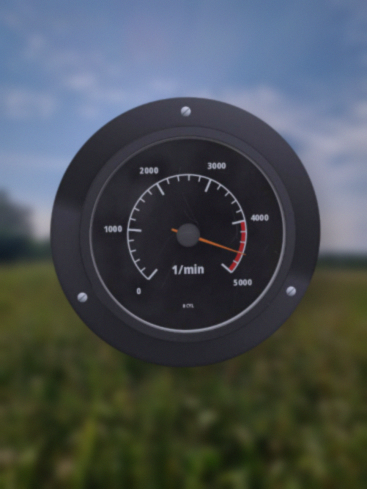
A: {"value": 4600, "unit": "rpm"}
